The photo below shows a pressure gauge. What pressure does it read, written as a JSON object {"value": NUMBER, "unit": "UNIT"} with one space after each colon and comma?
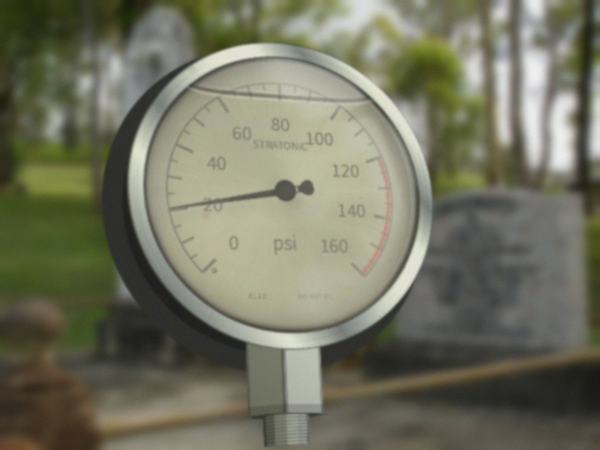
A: {"value": 20, "unit": "psi"}
